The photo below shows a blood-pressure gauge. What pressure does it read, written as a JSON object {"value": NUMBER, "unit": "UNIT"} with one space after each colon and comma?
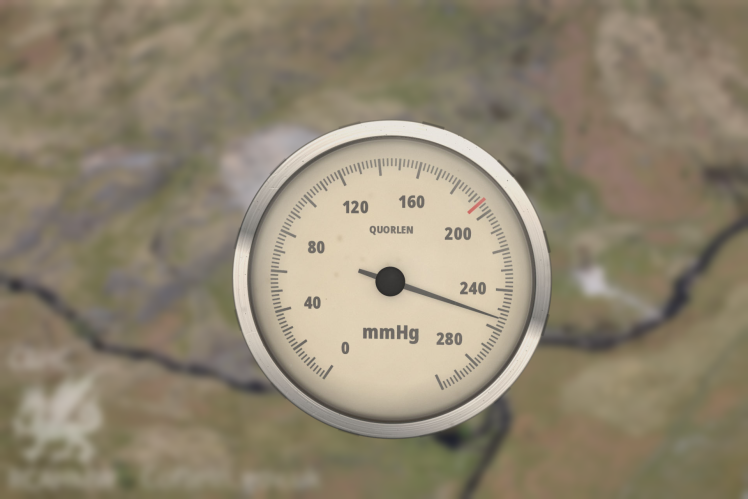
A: {"value": 254, "unit": "mmHg"}
